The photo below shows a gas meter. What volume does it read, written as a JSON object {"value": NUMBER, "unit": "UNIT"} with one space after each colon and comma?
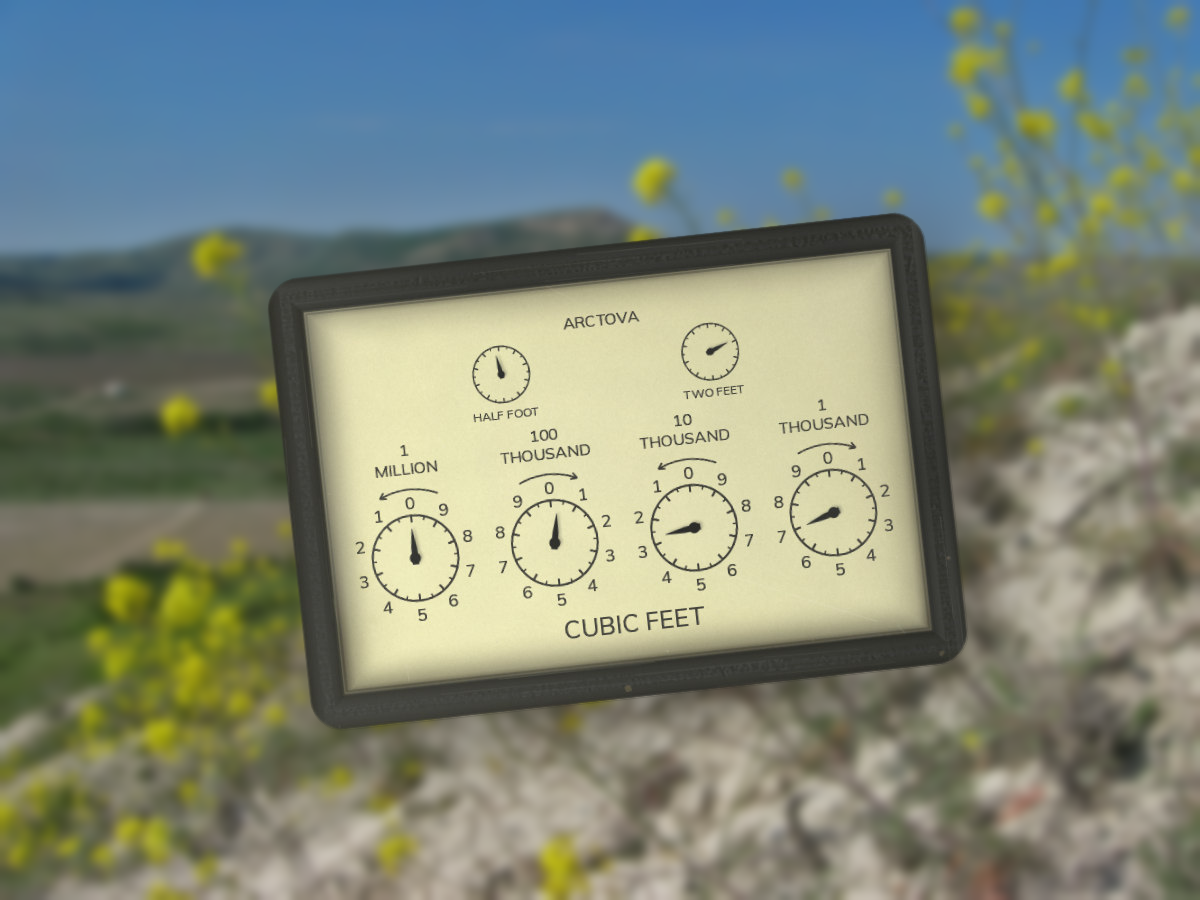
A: {"value": 2700, "unit": "ft³"}
